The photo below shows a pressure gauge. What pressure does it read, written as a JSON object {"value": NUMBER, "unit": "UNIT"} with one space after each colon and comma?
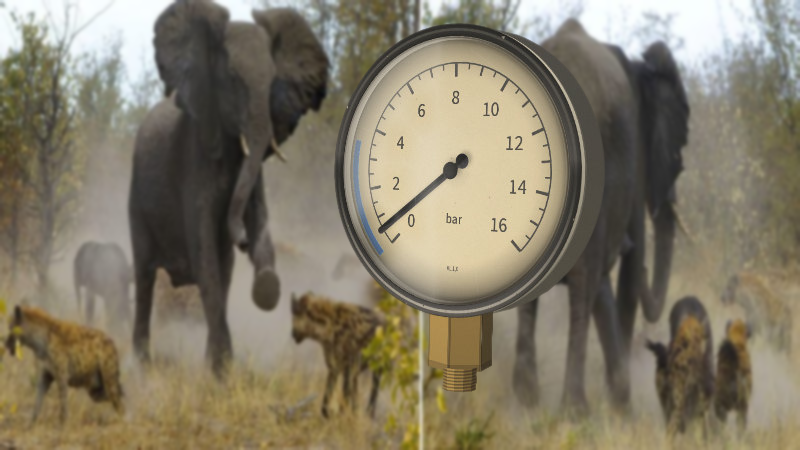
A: {"value": 0.5, "unit": "bar"}
